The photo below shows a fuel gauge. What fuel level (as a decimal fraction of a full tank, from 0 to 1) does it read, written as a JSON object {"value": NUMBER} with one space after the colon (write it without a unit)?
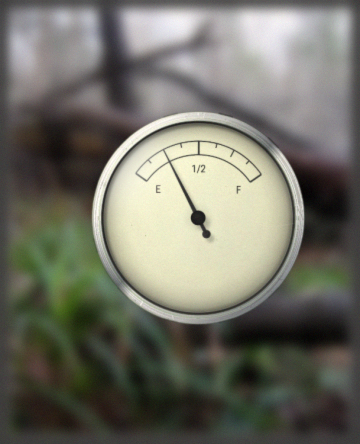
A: {"value": 0.25}
